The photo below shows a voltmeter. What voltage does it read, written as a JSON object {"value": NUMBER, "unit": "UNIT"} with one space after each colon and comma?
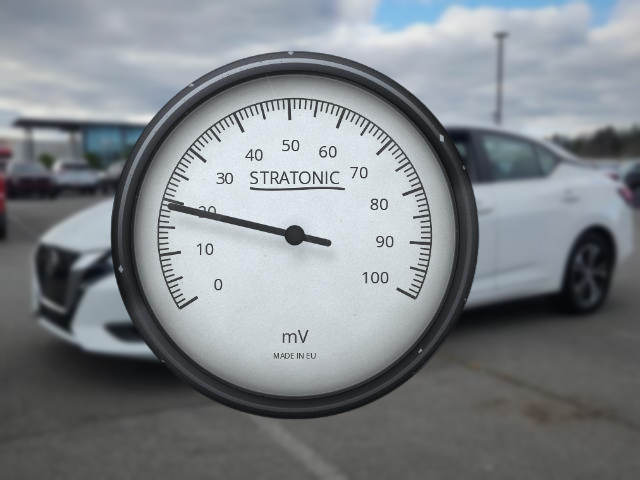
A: {"value": 19, "unit": "mV"}
